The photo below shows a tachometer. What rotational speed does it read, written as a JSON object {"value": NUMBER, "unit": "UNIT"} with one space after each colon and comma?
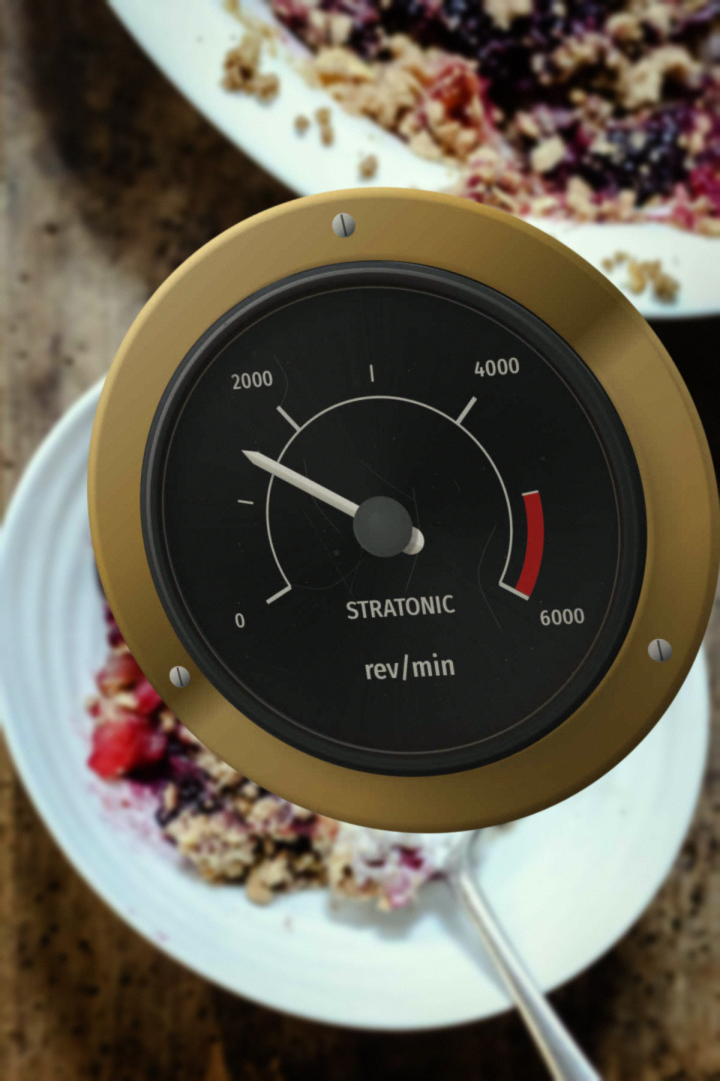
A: {"value": 1500, "unit": "rpm"}
